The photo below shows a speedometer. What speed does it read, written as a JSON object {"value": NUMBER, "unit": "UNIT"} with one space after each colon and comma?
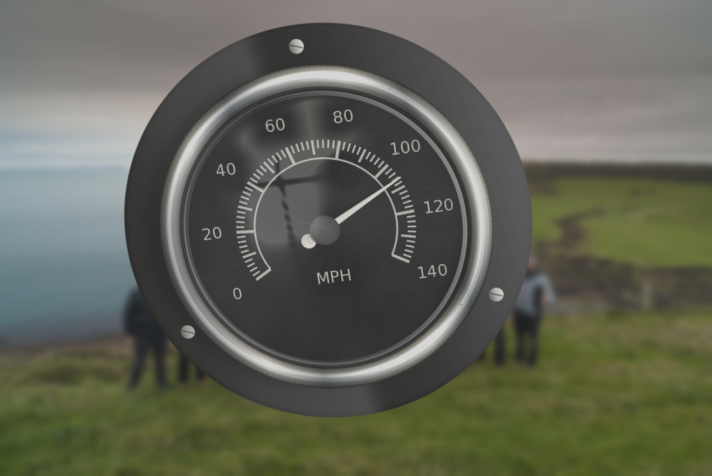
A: {"value": 106, "unit": "mph"}
